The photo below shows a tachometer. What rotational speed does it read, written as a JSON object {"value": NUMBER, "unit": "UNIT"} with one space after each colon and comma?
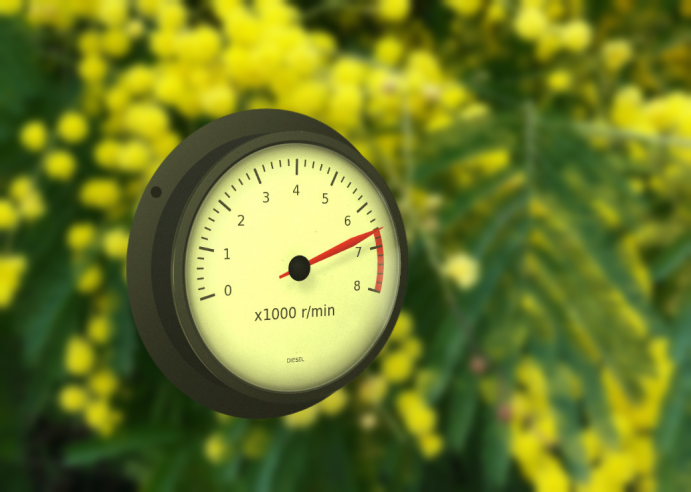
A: {"value": 6600, "unit": "rpm"}
